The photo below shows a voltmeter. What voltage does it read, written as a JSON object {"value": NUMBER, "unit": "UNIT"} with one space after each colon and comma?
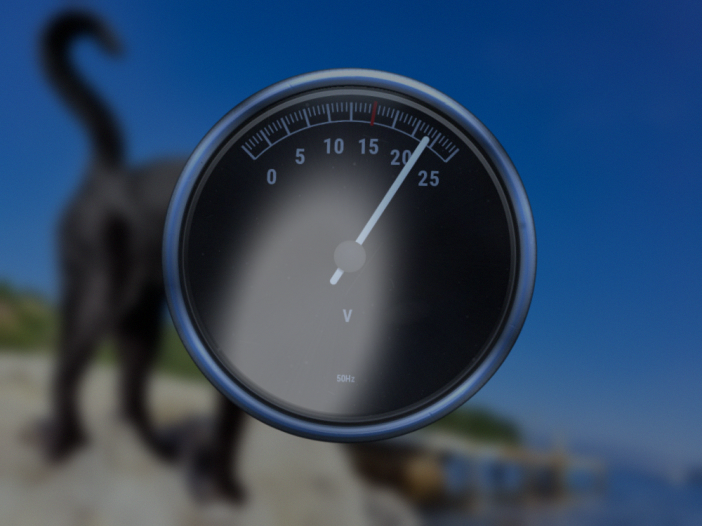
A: {"value": 21.5, "unit": "V"}
